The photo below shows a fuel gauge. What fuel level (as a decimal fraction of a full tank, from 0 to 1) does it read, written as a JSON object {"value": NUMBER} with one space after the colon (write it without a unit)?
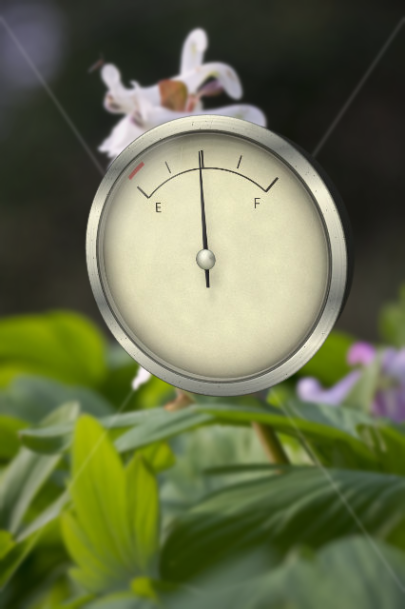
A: {"value": 0.5}
